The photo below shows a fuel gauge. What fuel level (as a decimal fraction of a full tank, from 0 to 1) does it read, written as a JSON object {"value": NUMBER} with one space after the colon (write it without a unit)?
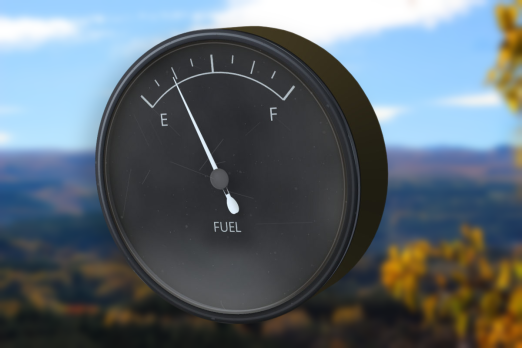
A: {"value": 0.25}
